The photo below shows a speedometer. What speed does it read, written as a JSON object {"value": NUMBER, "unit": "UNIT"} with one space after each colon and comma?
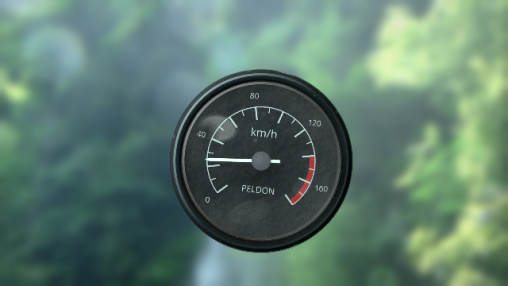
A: {"value": 25, "unit": "km/h"}
